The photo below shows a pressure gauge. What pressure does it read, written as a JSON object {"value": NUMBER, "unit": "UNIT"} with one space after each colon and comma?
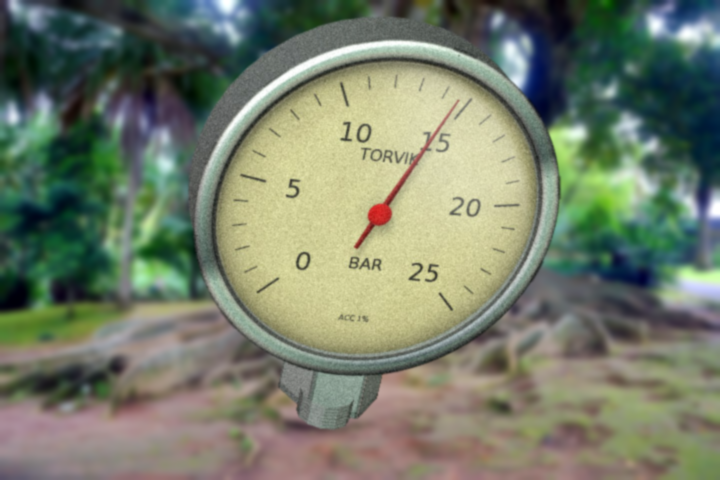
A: {"value": 14.5, "unit": "bar"}
